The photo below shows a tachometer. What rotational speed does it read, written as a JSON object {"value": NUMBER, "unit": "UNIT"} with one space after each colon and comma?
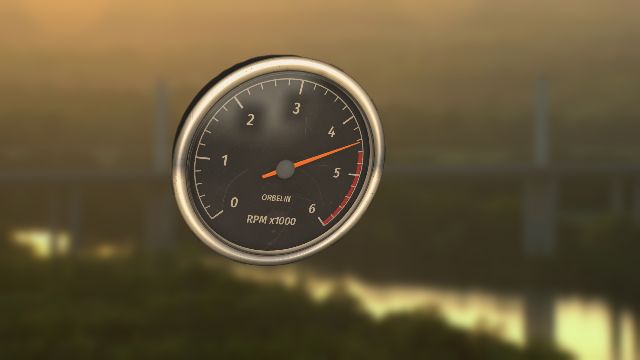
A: {"value": 4400, "unit": "rpm"}
